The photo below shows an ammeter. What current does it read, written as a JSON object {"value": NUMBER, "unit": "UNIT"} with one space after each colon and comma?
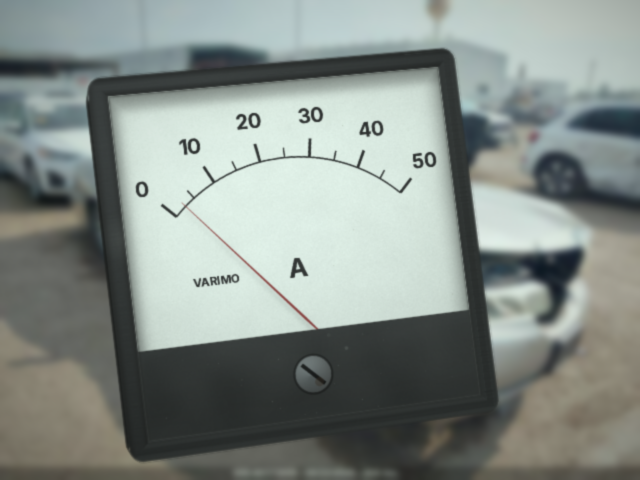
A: {"value": 2.5, "unit": "A"}
